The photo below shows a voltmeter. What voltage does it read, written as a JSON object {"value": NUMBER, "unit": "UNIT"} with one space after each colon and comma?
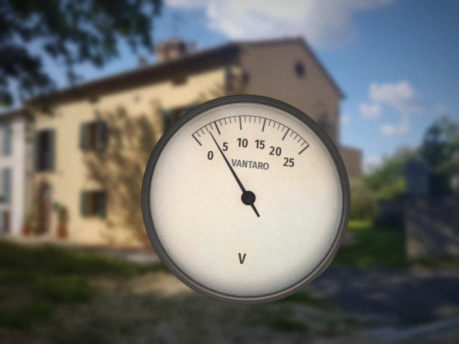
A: {"value": 3, "unit": "V"}
